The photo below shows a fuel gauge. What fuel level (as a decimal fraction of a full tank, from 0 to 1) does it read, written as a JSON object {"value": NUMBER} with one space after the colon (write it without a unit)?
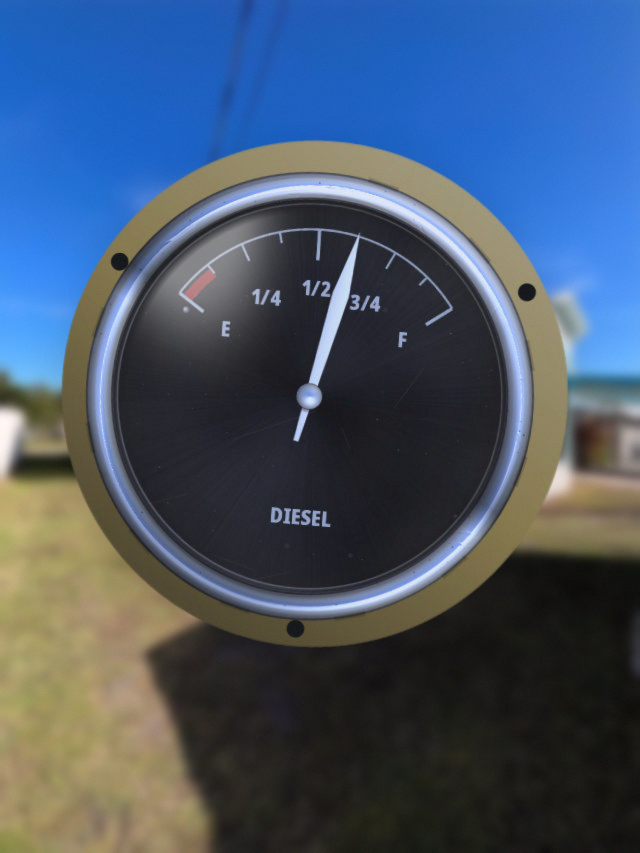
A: {"value": 0.625}
